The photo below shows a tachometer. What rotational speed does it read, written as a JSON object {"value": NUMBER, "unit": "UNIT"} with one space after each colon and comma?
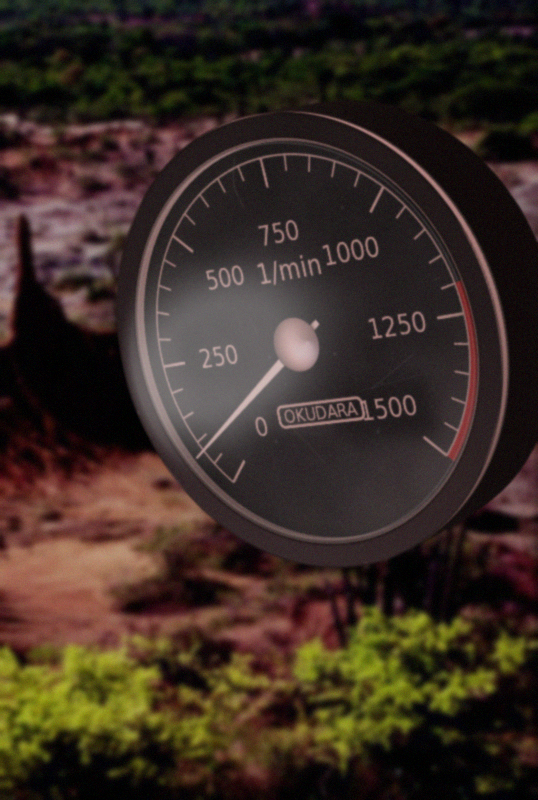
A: {"value": 75, "unit": "rpm"}
